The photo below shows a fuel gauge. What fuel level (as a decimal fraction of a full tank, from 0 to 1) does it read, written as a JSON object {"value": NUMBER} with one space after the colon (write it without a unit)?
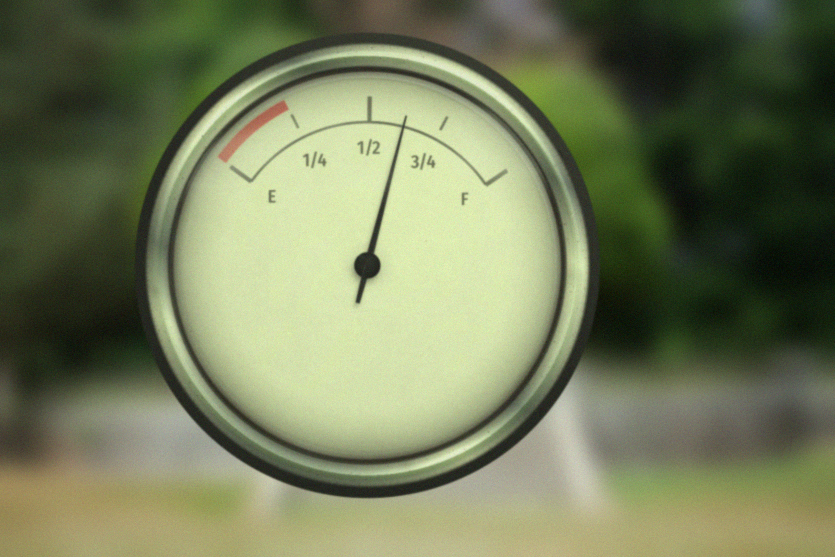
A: {"value": 0.625}
